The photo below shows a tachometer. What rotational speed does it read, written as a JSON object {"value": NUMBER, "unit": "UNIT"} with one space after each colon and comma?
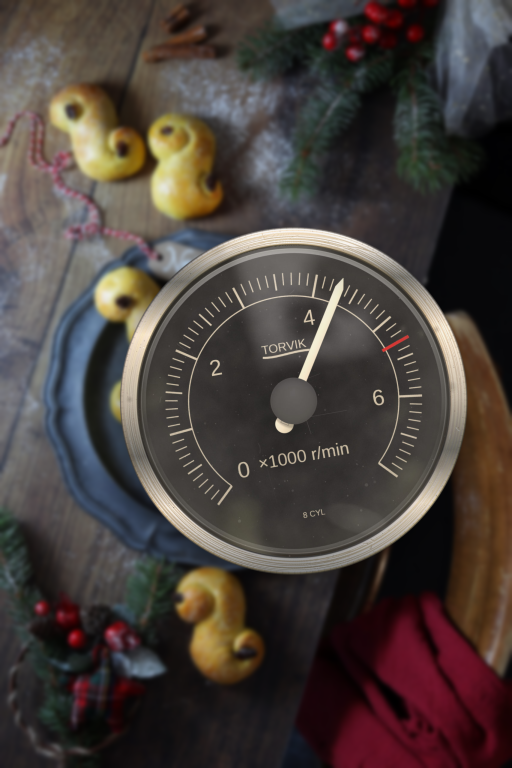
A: {"value": 4300, "unit": "rpm"}
